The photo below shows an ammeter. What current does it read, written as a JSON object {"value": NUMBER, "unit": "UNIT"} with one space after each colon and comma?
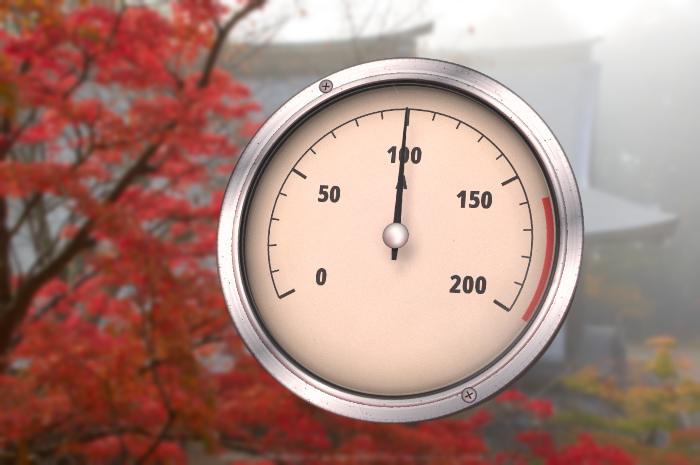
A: {"value": 100, "unit": "A"}
